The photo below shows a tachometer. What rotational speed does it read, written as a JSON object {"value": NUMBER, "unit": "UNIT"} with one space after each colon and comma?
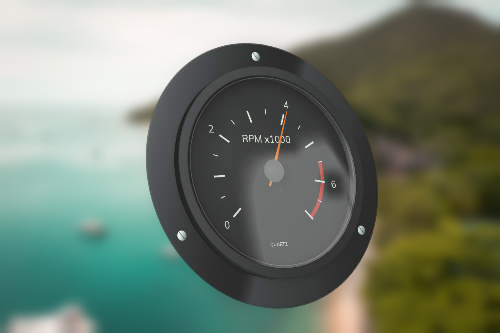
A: {"value": 4000, "unit": "rpm"}
